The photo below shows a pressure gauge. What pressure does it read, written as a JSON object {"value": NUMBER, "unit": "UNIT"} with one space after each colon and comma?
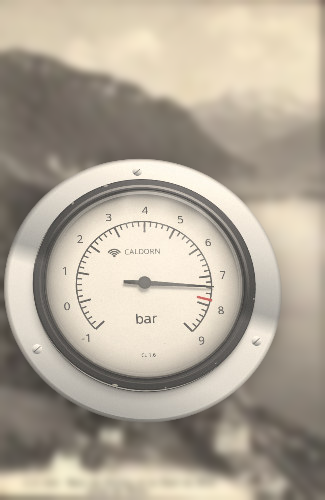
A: {"value": 7.4, "unit": "bar"}
